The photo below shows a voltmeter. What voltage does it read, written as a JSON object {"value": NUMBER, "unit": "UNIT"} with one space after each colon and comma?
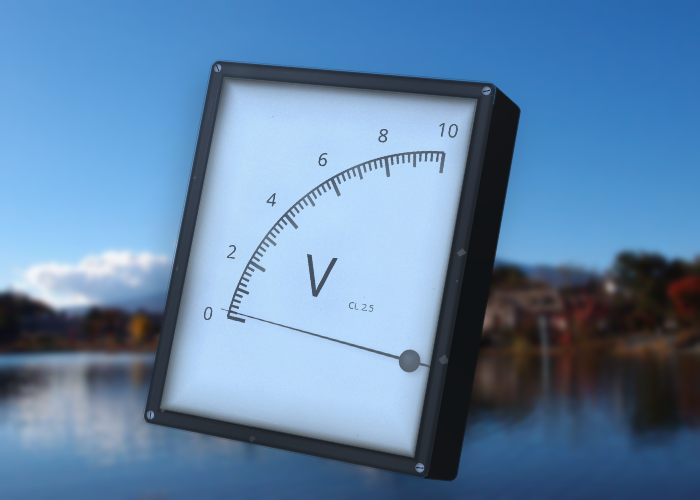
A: {"value": 0.2, "unit": "V"}
